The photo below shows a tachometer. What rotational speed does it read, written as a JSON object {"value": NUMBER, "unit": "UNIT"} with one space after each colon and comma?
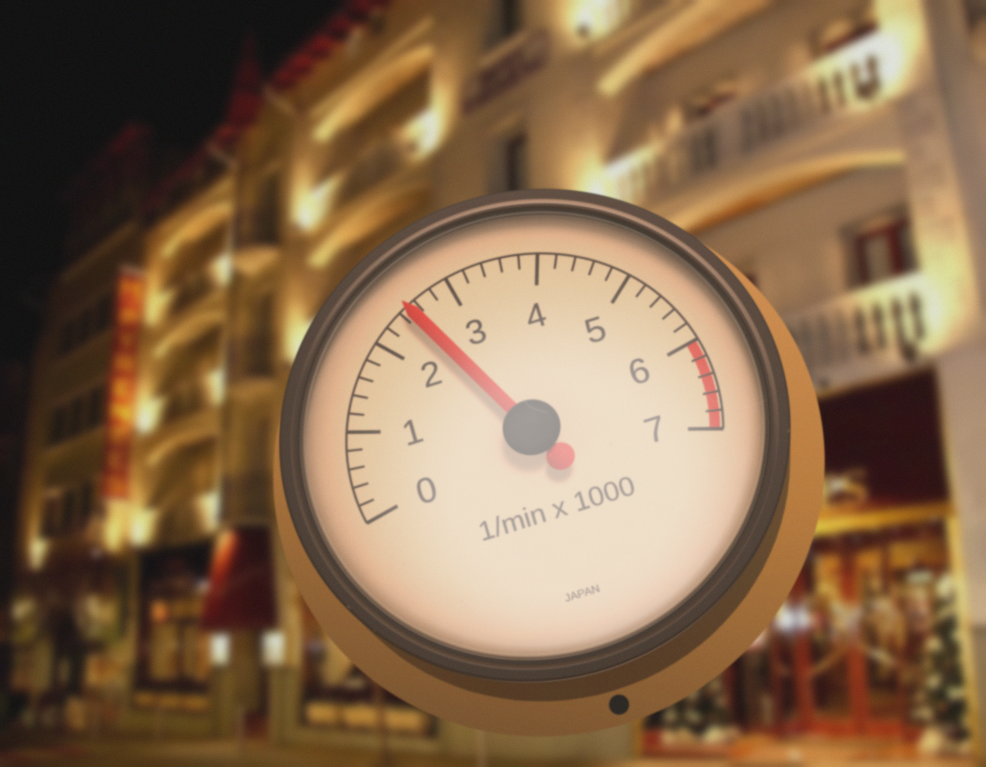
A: {"value": 2500, "unit": "rpm"}
